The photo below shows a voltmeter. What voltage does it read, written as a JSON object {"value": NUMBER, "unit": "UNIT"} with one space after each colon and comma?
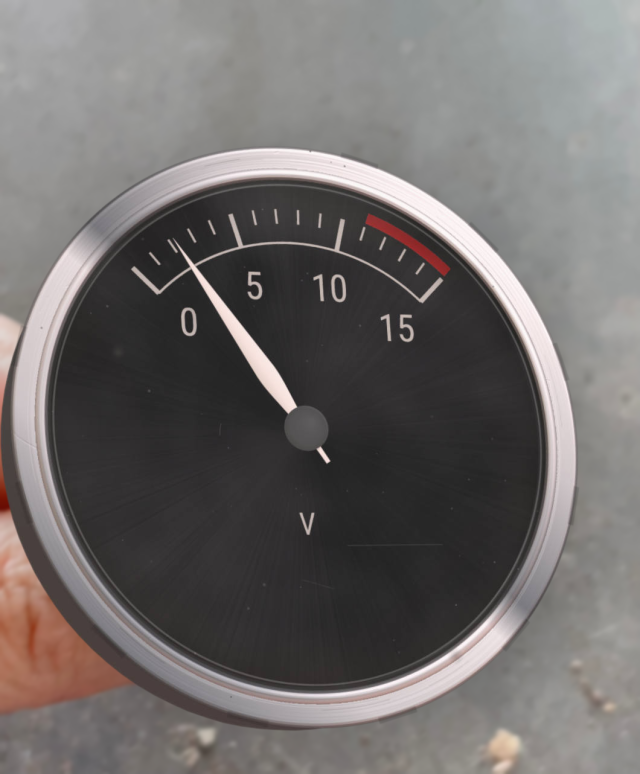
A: {"value": 2, "unit": "V"}
